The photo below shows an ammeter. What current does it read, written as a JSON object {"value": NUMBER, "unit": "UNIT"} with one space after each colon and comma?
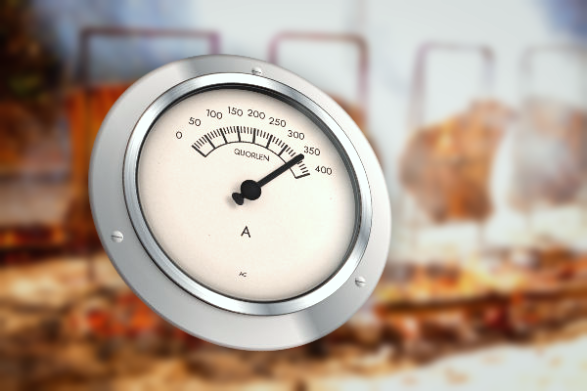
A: {"value": 350, "unit": "A"}
